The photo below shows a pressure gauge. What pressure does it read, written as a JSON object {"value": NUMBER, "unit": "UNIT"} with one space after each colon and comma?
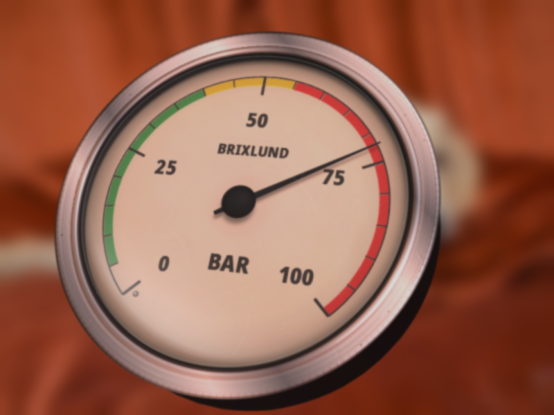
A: {"value": 72.5, "unit": "bar"}
